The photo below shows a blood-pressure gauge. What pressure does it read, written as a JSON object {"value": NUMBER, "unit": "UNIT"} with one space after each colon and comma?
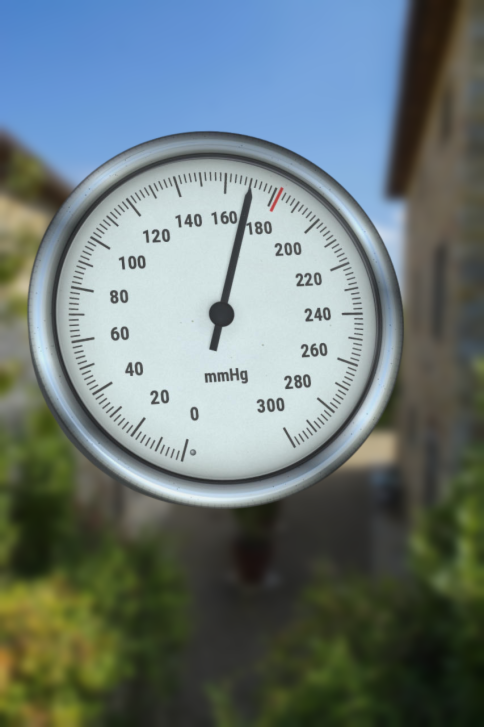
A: {"value": 170, "unit": "mmHg"}
